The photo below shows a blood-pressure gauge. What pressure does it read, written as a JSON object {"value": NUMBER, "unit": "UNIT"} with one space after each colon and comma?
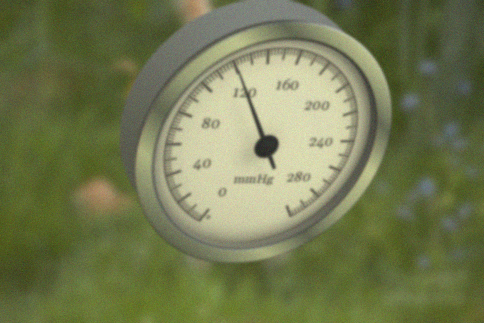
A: {"value": 120, "unit": "mmHg"}
